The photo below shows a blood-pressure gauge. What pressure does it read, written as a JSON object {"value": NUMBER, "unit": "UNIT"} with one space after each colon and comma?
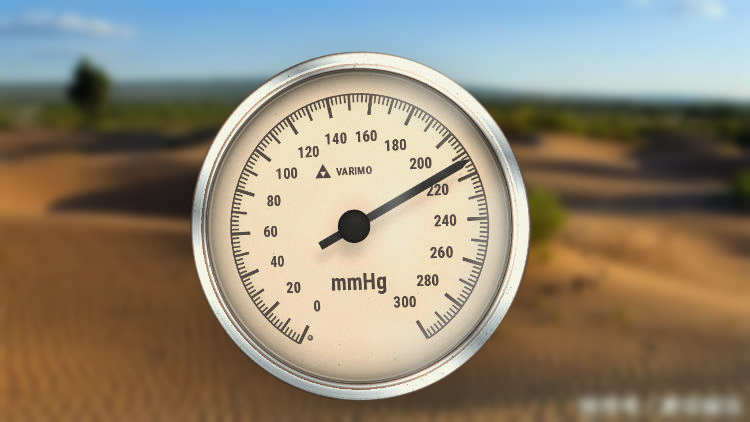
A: {"value": 214, "unit": "mmHg"}
